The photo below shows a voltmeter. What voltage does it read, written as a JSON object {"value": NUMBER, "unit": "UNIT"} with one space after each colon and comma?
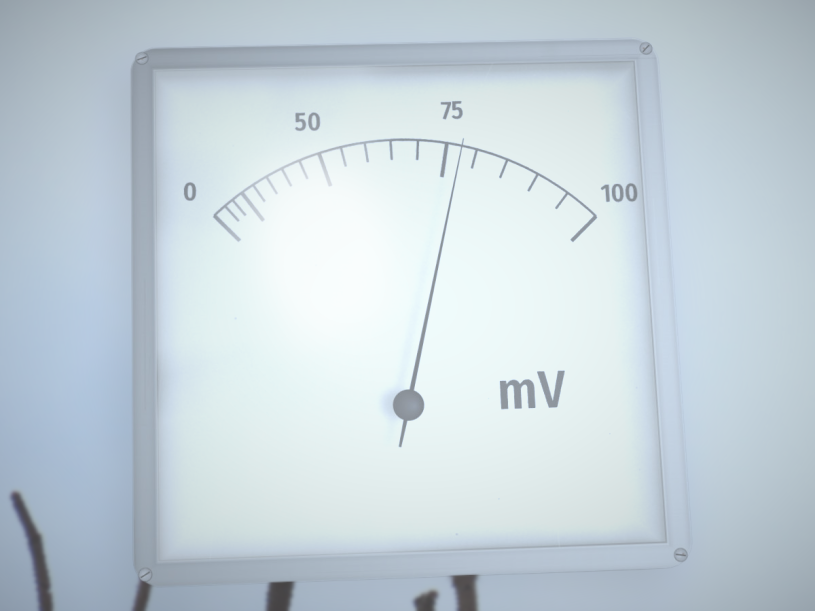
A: {"value": 77.5, "unit": "mV"}
